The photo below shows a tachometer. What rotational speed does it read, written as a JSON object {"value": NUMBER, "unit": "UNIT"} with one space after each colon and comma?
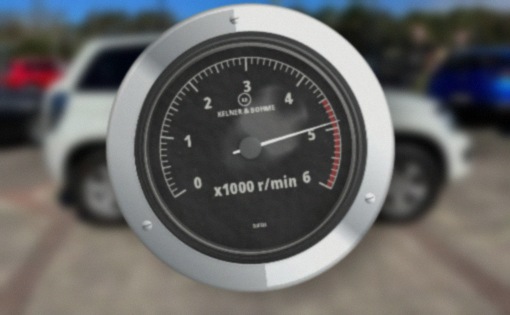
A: {"value": 4900, "unit": "rpm"}
